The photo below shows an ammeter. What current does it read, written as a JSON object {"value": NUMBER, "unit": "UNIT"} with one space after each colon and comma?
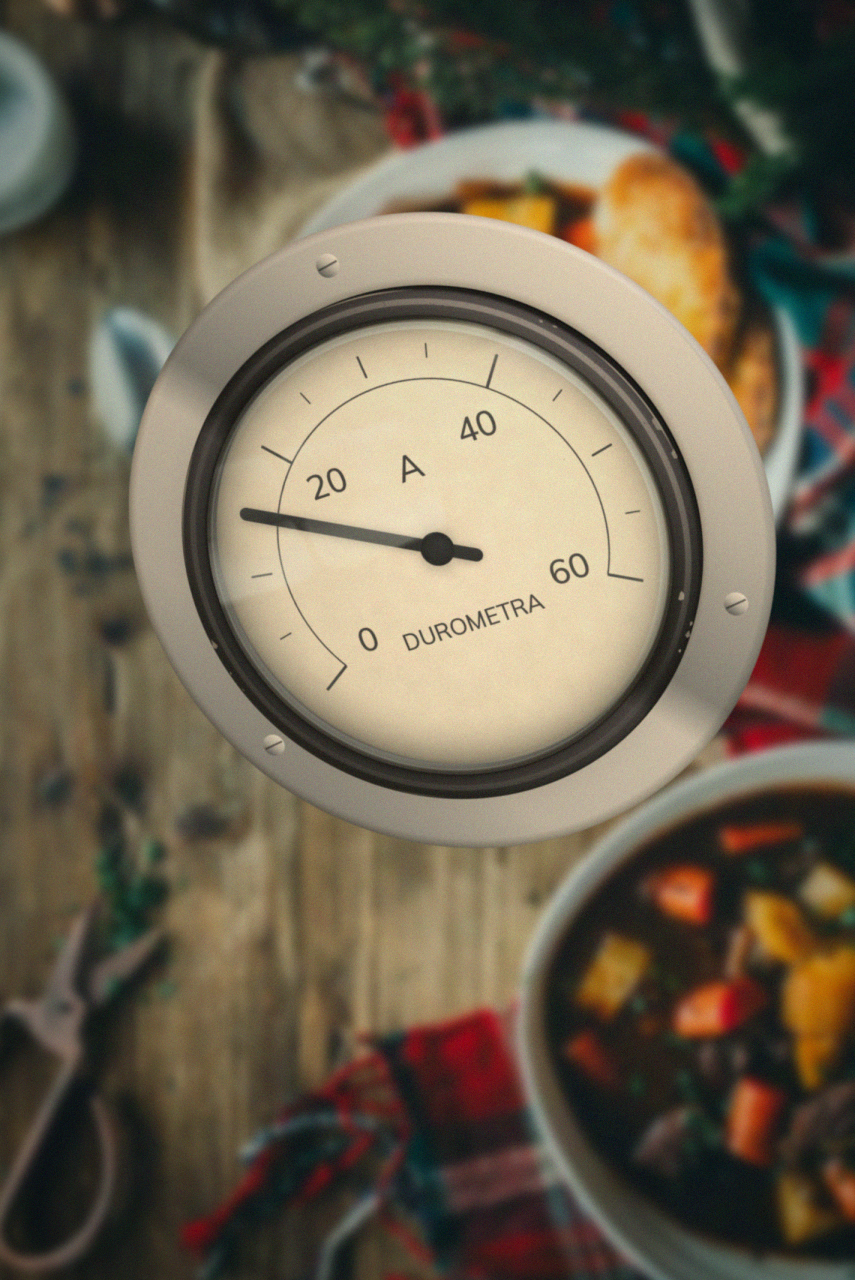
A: {"value": 15, "unit": "A"}
